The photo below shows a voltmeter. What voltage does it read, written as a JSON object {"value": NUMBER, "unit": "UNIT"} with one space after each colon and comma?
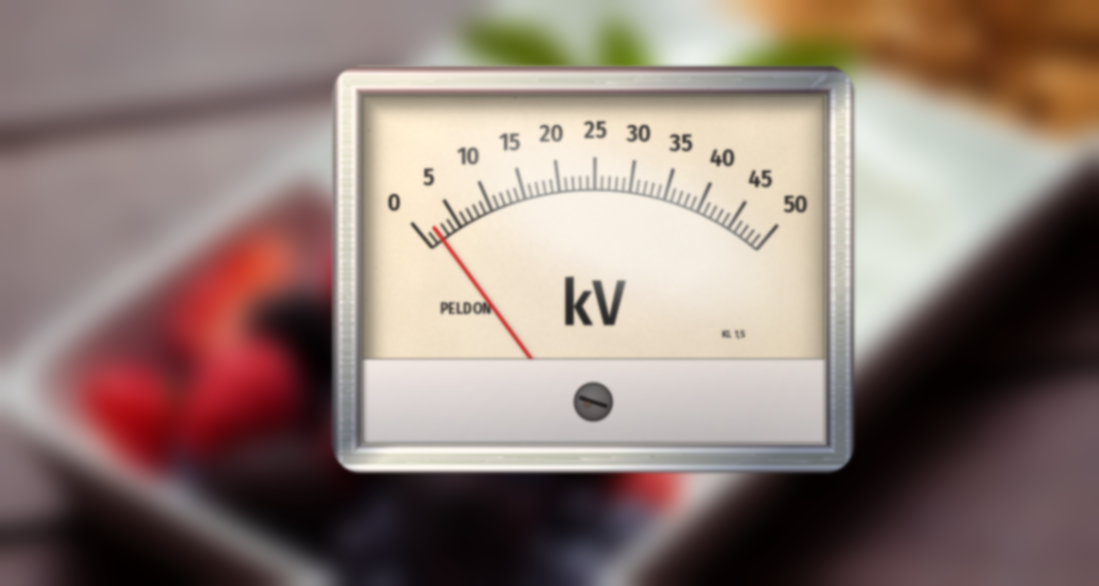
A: {"value": 2, "unit": "kV"}
